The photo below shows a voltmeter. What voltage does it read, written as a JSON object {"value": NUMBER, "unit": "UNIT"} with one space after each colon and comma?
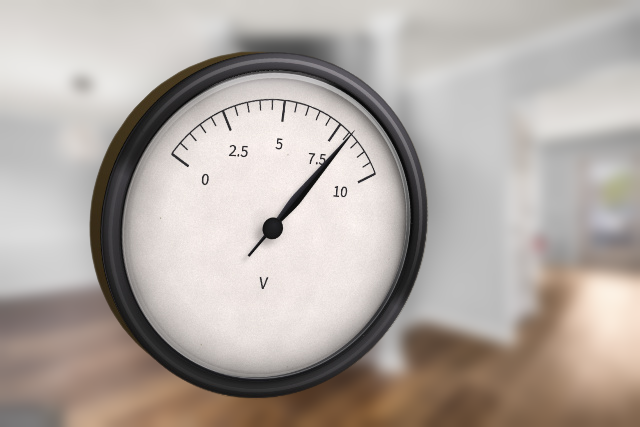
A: {"value": 8, "unit": "V"}
